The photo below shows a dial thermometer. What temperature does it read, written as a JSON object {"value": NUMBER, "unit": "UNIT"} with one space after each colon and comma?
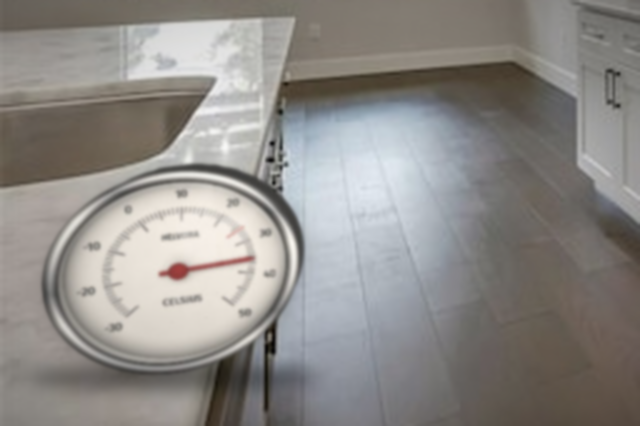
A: {"value": 35, "unit": "°C"}
